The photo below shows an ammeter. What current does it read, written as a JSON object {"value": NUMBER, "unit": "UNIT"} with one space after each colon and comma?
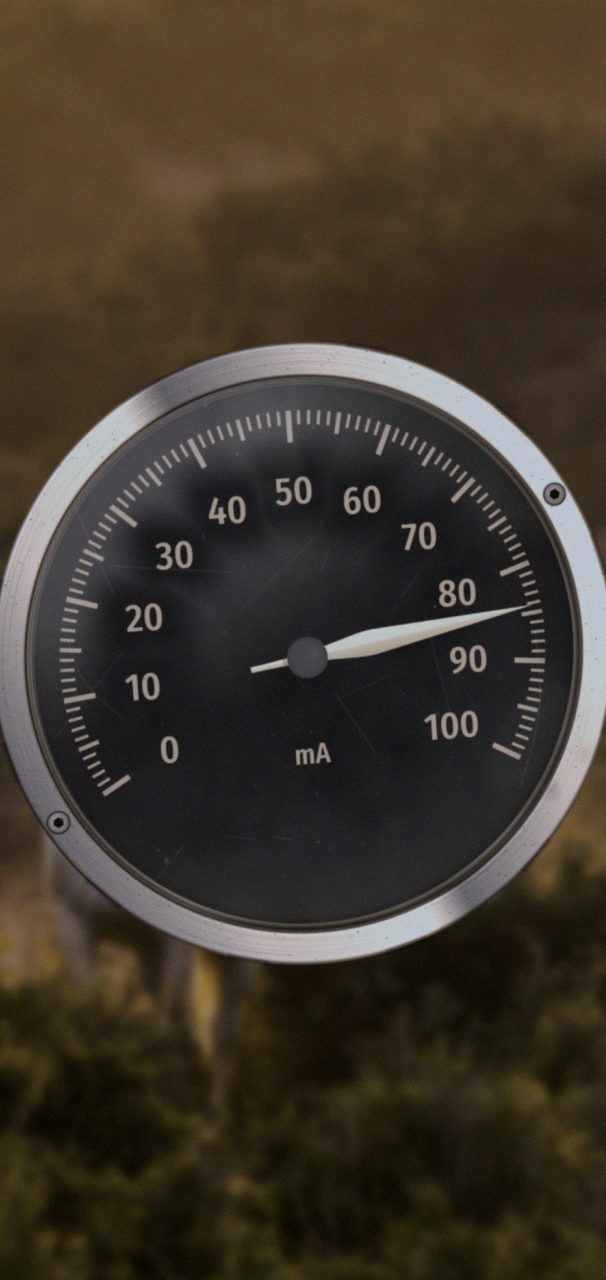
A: {"value": 84, "unit": "mA"}
